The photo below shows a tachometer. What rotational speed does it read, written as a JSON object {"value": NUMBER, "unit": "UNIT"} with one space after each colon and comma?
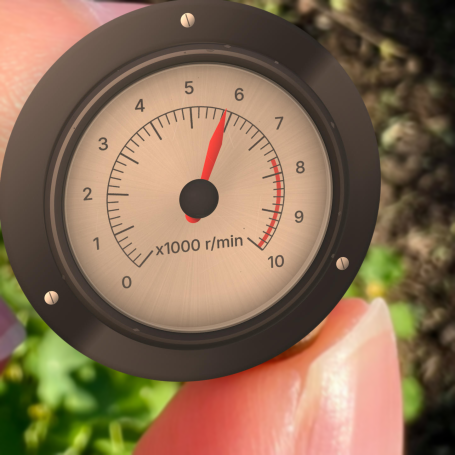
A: {"value": 5800, "unit": "rpm"}
